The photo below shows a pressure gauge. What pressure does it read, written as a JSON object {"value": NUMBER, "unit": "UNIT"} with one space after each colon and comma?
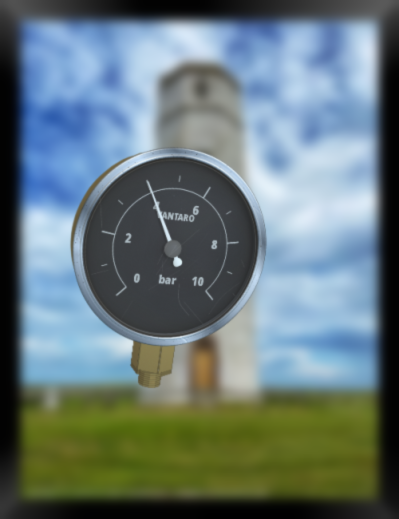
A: {"value": 4, "unit": "bar"}
